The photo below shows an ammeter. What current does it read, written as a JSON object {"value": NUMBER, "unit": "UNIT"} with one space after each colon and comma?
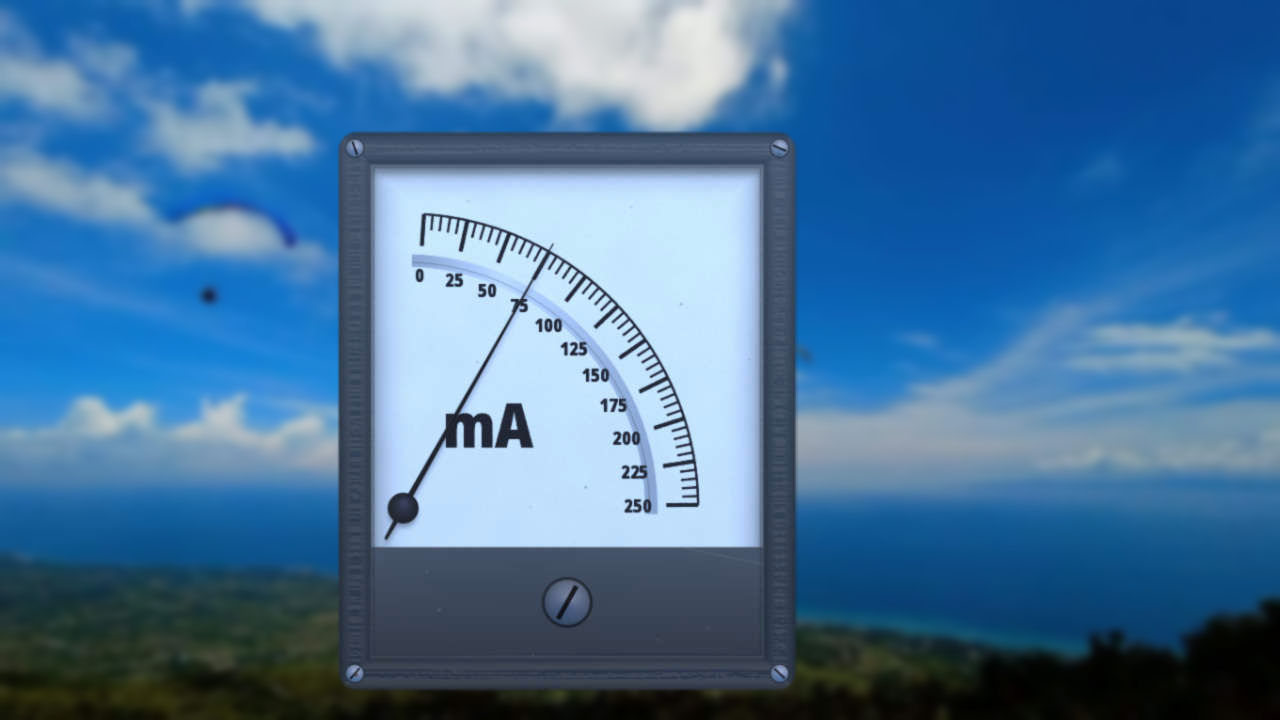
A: {"value": 75, "unit": "mA"}
